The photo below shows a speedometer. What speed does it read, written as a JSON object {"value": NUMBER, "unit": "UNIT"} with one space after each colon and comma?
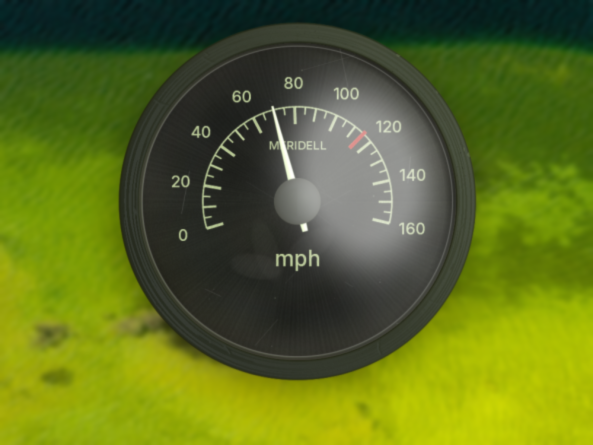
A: {"value": 70, "unit": "mph"}
